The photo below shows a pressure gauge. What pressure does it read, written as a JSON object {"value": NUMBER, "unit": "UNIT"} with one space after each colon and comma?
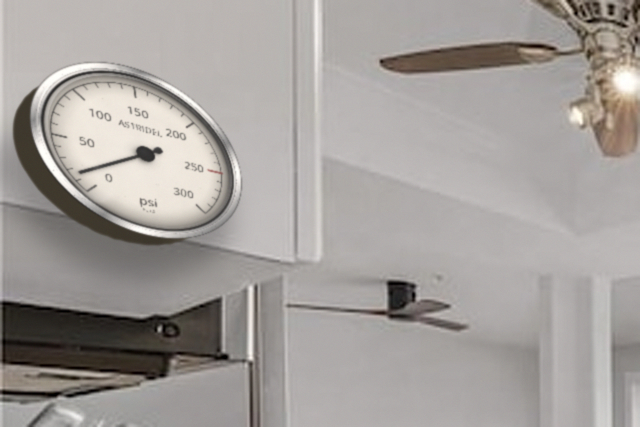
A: {"value": 15, "unit": "psi"}
